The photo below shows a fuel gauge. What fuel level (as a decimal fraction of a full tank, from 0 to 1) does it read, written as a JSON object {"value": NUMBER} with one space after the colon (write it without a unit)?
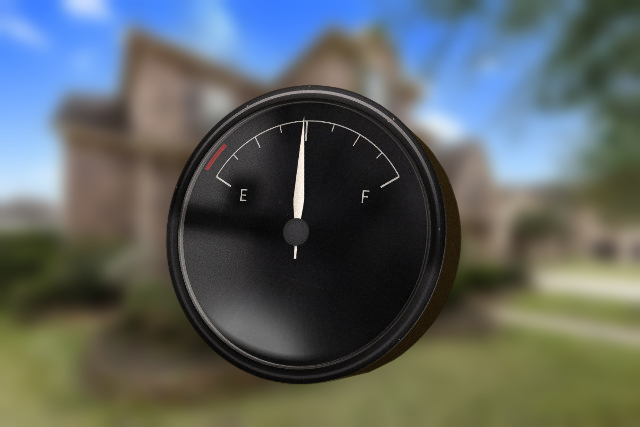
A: {"value": 0.5}
